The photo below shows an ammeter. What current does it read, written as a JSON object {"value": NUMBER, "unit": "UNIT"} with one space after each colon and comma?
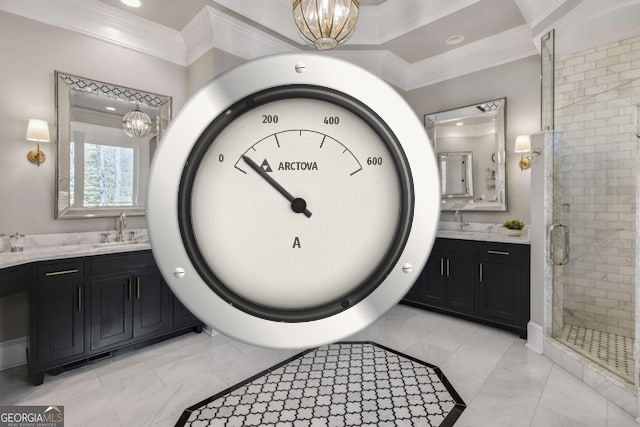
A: {"value": 50, "unit": "A"}
